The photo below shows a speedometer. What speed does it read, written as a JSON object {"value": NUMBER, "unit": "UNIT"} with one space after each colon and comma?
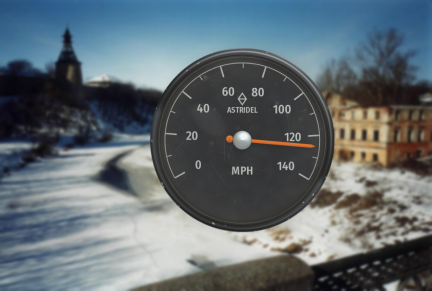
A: {"value": 125, "unit": "mph"}
